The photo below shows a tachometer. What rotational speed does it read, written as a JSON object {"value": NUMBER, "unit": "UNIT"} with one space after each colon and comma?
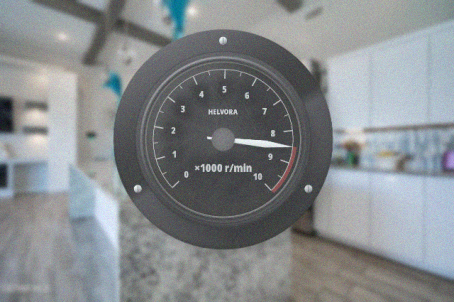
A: {"value": 8500, "unit": "rpm"}
